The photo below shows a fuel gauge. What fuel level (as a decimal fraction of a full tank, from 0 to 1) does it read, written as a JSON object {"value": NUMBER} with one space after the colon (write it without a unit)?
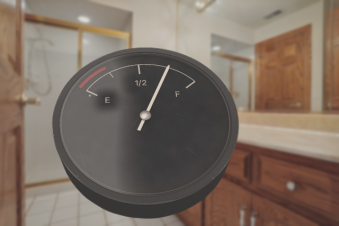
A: {"value": 0.75}
